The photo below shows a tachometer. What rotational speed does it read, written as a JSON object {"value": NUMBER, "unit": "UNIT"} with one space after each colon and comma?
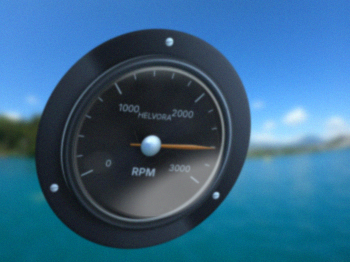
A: {"value": 2600, "unit": "rpm"}
